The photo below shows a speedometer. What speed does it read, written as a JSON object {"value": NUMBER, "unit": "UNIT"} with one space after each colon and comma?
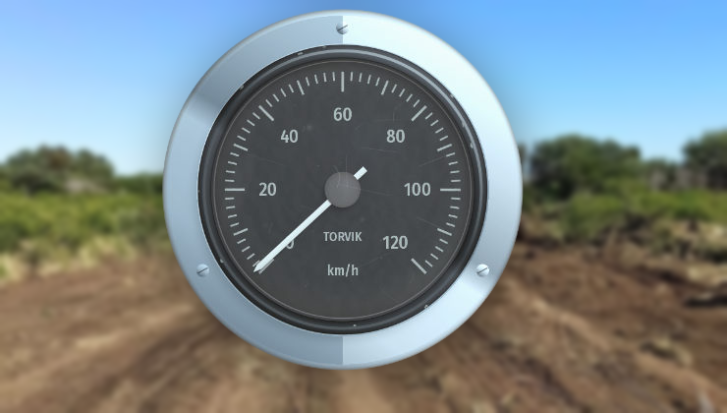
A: {"value": 1, "unit": "km/h"}
